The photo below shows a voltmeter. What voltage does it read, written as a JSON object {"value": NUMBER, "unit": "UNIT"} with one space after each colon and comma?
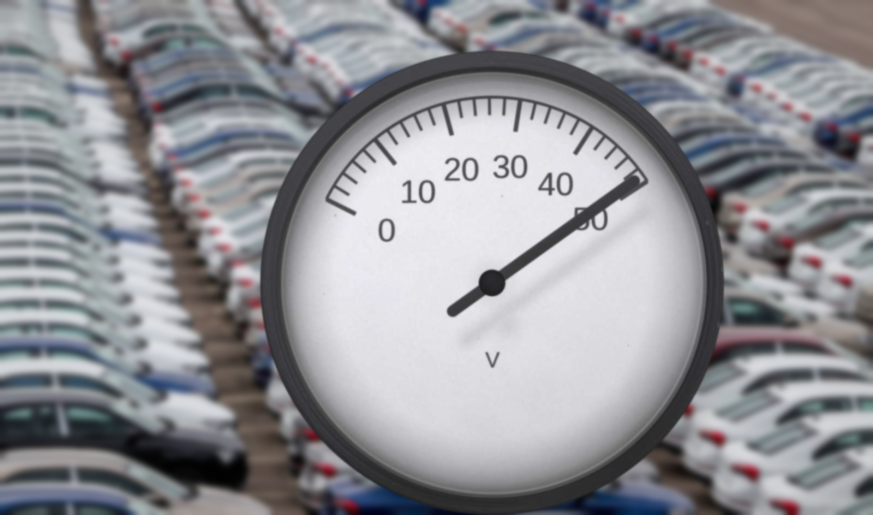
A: {"value": 49, "unit": "V"}
